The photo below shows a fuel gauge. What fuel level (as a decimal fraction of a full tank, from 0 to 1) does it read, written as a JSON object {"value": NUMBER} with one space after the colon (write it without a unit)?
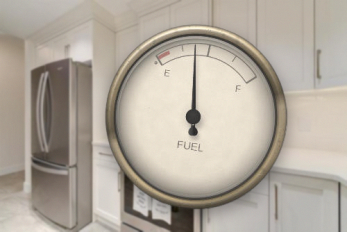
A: {"value": 0.375}
